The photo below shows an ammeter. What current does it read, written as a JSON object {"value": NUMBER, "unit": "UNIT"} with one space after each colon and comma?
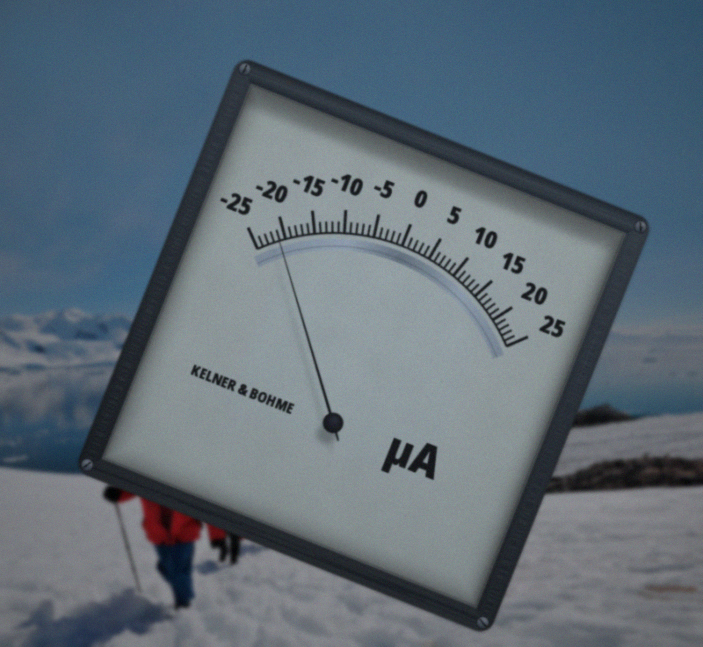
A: {"value": -21, "unit": "µA"}
